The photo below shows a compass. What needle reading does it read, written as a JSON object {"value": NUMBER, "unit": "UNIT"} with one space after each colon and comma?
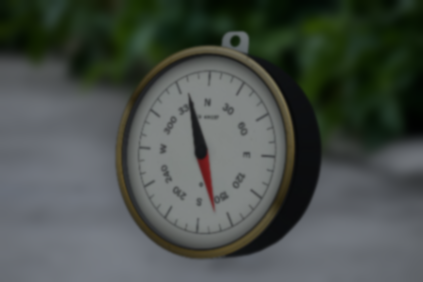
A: {"value": 160, "unit": "°"}
